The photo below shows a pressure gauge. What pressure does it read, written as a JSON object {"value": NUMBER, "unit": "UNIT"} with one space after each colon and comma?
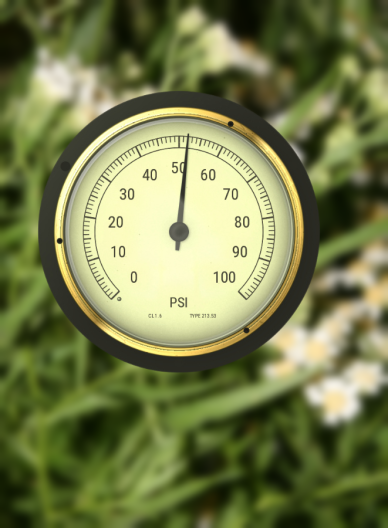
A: {"value": 52, "unit": "psi"}
